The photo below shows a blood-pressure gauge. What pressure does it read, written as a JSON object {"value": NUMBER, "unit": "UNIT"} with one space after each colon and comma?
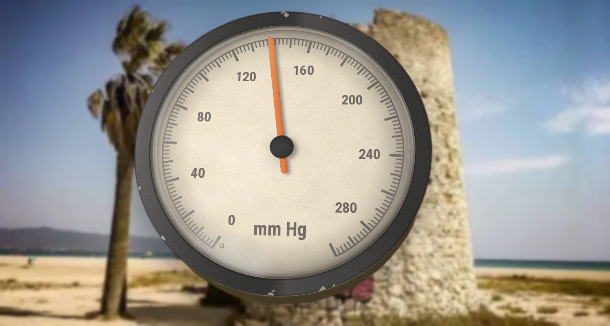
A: {"value": 140, "unit": "mmHg"}
